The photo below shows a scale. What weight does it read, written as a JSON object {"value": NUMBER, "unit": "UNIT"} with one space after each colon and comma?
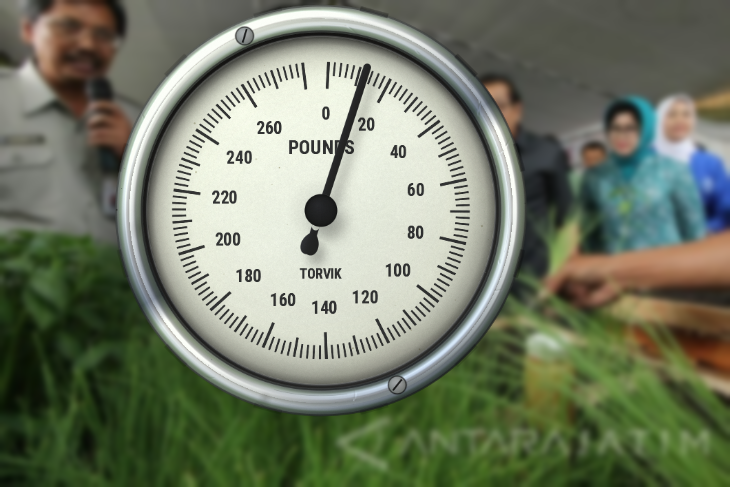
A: {"value": 12, "unit": "lb"}
